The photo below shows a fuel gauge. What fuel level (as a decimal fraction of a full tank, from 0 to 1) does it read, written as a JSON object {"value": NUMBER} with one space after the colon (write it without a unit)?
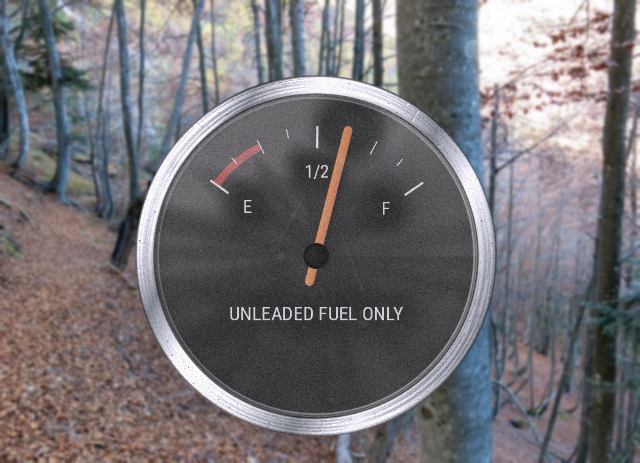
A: {"value": 0.625}
